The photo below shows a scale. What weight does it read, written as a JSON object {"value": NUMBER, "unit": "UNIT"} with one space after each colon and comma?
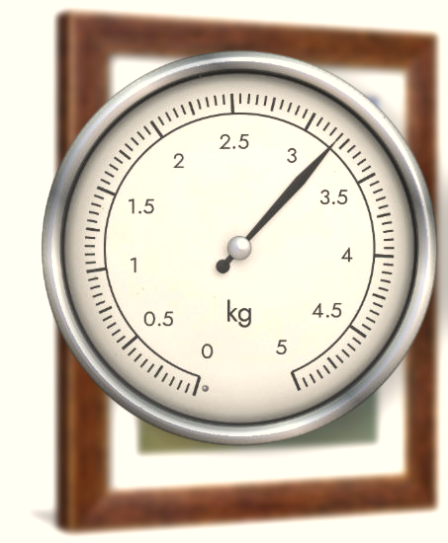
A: {"value": 3.2, "unit": "kg"}
